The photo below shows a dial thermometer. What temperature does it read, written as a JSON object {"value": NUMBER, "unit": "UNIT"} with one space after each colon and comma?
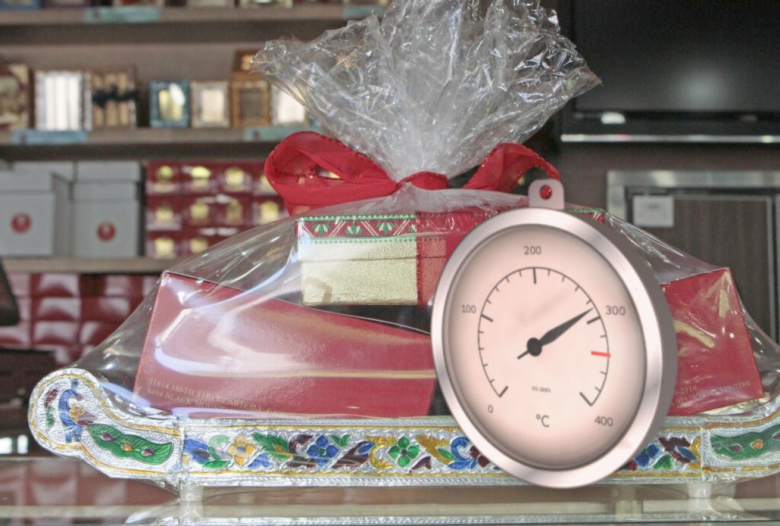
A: {"value": 290, "unit": "°C"}
